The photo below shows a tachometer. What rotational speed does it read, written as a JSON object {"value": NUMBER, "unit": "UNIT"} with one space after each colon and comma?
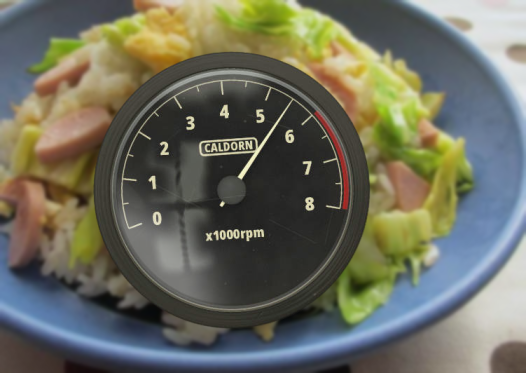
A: {"value": 5500, "unit": "rpm"}
